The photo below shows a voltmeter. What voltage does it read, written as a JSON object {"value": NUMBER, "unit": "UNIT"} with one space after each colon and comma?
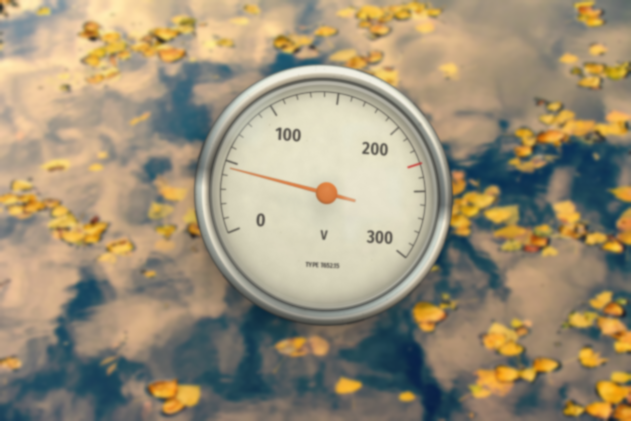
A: {"value": 45, "unit": "V"}
